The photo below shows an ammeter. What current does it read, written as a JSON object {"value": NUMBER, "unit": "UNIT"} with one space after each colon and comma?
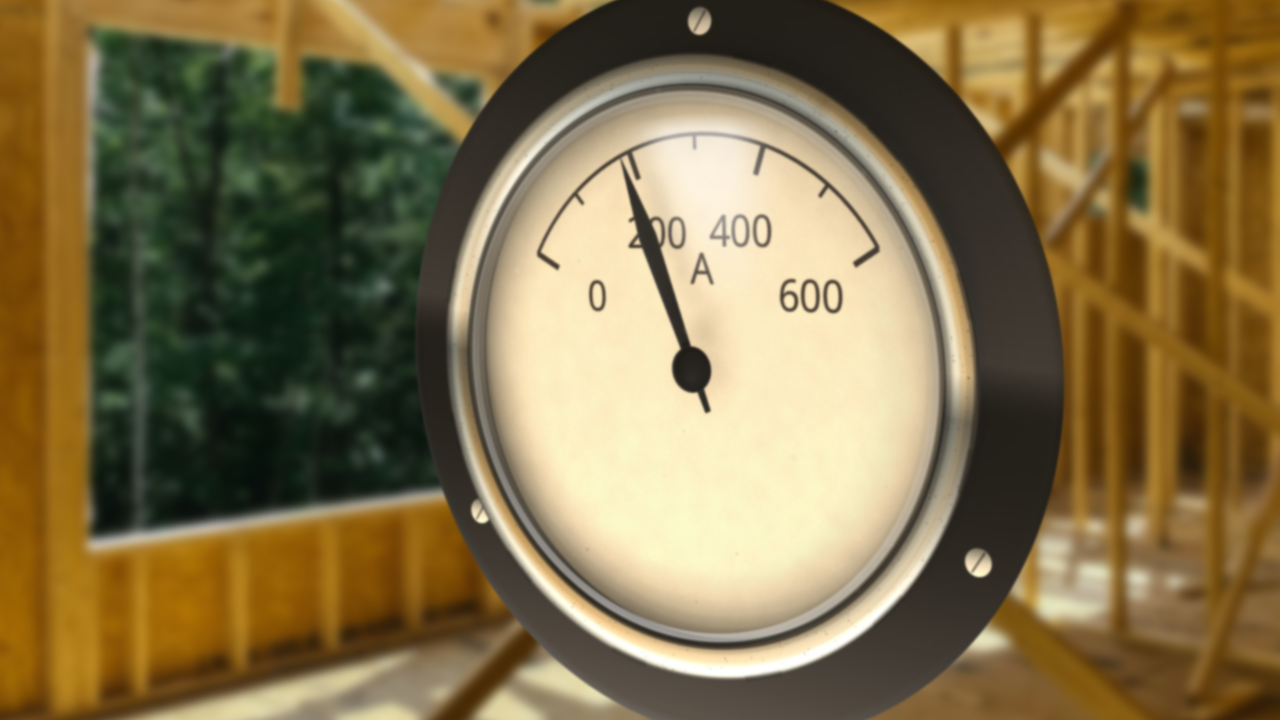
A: {"value": 200, "unit": "A"}
